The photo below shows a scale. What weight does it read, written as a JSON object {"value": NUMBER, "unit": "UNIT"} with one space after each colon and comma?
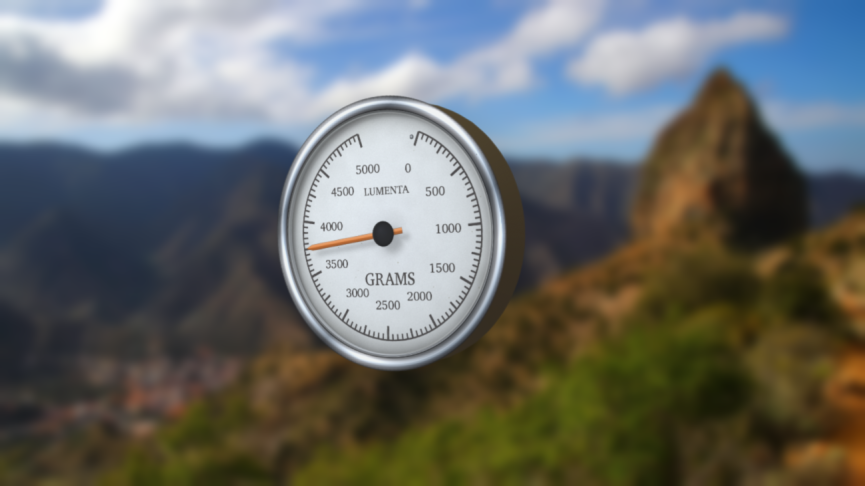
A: {"value": 3750, "unit": "g"}
